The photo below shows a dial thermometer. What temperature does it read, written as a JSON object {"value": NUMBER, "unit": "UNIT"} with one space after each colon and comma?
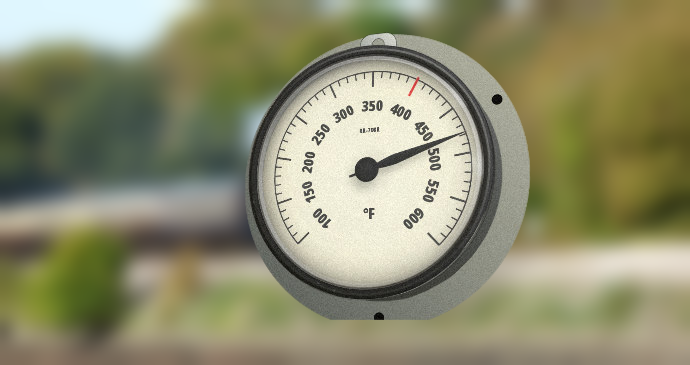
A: {"value": 480, "unit": "°F"}
